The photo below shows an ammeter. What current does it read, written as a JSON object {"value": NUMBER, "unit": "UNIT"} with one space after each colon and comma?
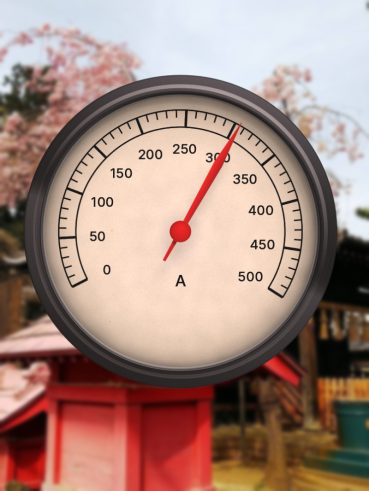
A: {"value": 305, "unit": "A"}
